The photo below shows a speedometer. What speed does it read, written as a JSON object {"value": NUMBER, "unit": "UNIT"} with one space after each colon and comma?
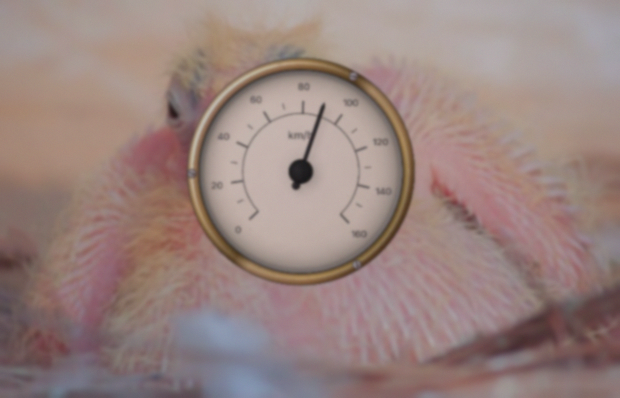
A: {"value": 90, "unit": "km/h"}
